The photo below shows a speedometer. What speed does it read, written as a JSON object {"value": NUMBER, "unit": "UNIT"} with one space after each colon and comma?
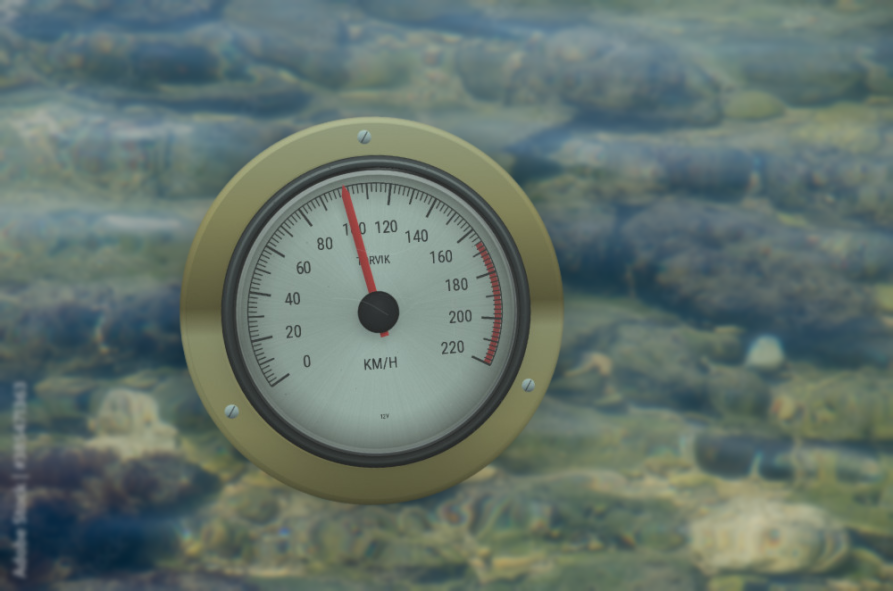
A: {"value": 100, "unit": "km/h"}
